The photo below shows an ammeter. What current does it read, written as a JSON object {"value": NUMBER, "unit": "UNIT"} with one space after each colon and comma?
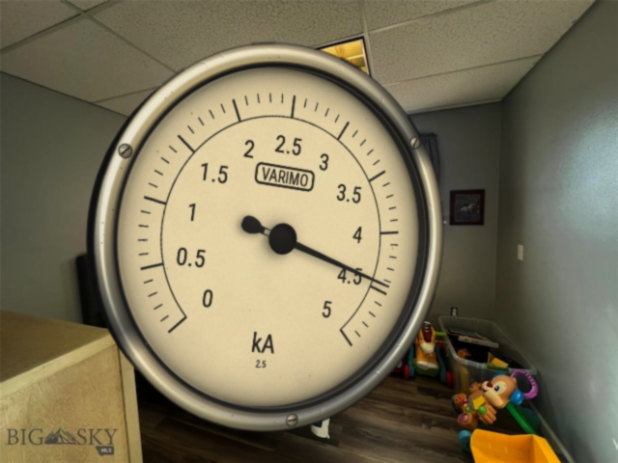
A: {"value": 4.45, "unit": "kA"}
